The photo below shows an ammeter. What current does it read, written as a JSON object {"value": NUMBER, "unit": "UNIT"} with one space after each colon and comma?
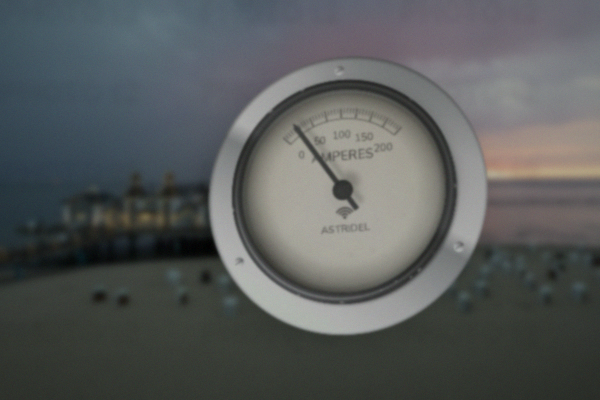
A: {"value": 25, "unit": "A"}
